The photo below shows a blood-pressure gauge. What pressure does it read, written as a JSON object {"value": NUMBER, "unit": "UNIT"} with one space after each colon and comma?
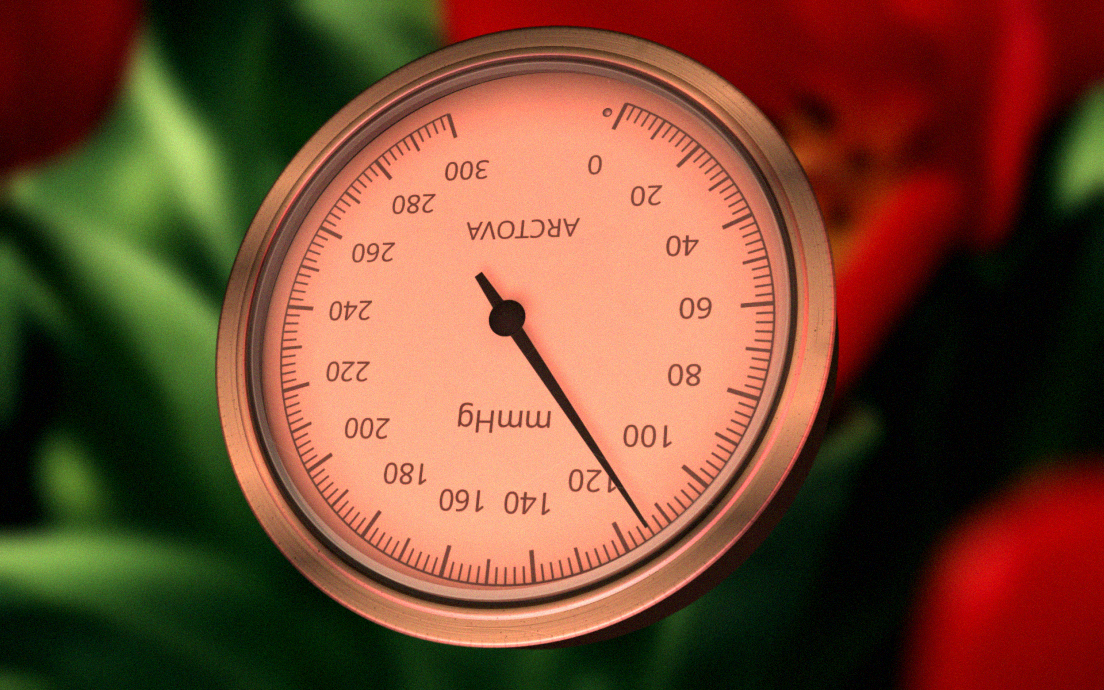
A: {"value": 114, "unit": "mmHg"}
